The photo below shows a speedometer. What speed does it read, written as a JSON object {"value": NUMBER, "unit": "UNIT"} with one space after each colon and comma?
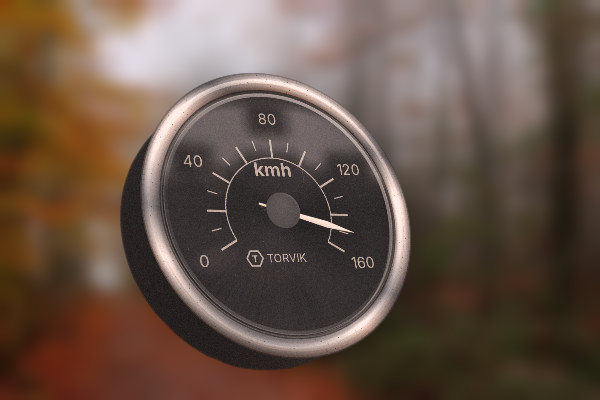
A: {"value": 150, "unit": "km/h"}
